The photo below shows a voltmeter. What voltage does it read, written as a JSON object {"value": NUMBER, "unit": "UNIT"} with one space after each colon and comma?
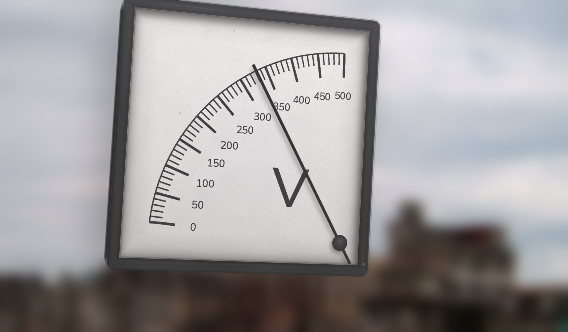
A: {"value": 330, "unit": "V"}
